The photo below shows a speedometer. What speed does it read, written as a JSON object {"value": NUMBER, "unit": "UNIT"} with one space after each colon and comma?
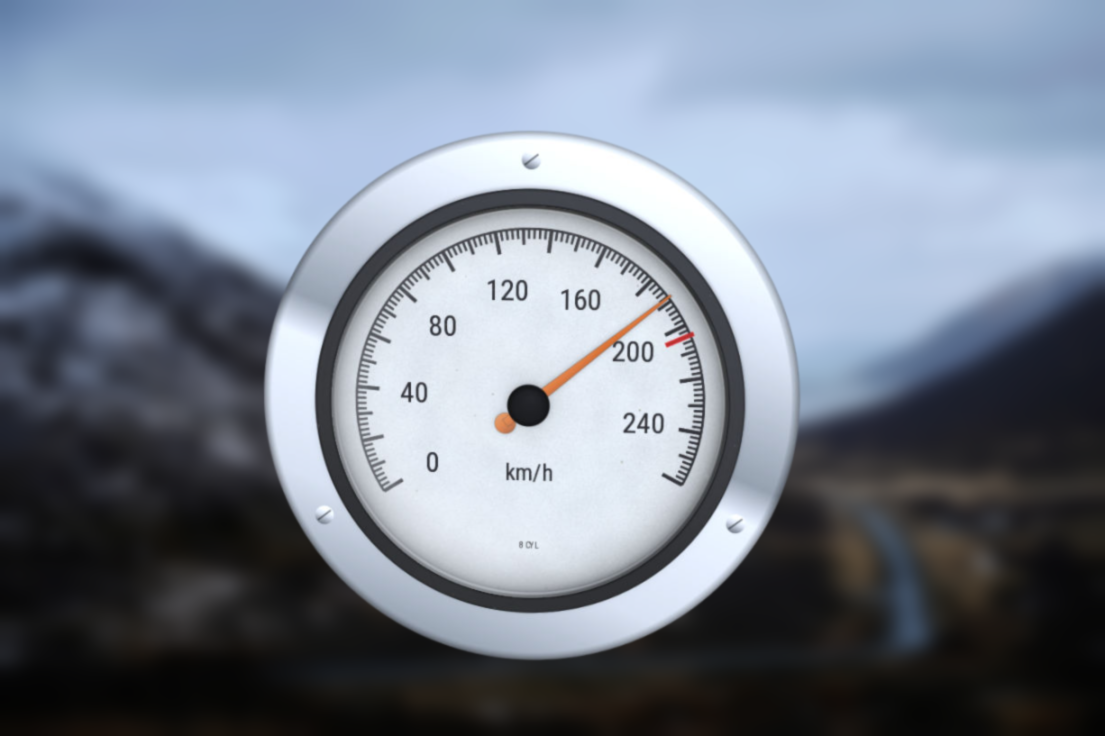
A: {"value": 188, "unit": "km/h"}
